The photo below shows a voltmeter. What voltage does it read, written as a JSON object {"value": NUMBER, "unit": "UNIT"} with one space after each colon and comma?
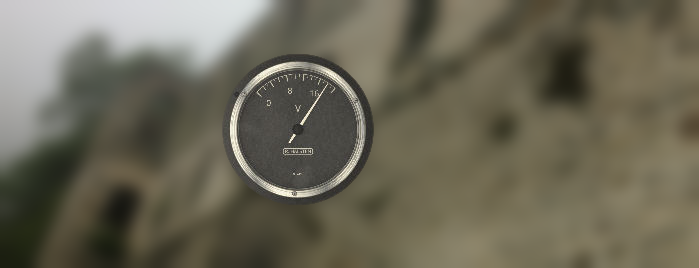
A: {"value": 18, "unit": "V"}
